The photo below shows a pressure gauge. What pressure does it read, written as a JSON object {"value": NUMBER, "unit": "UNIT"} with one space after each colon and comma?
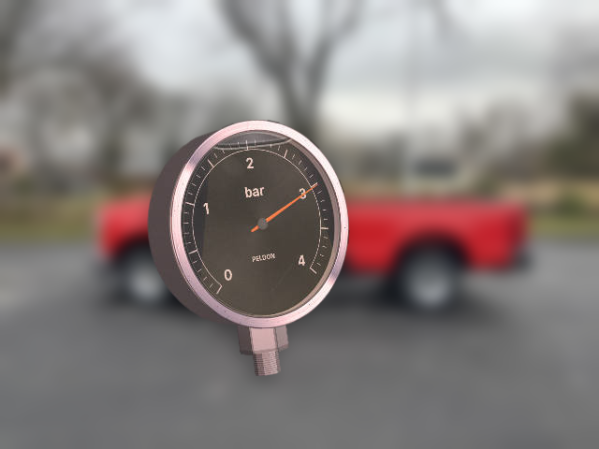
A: {"value": 3, "unit": "bar"}
